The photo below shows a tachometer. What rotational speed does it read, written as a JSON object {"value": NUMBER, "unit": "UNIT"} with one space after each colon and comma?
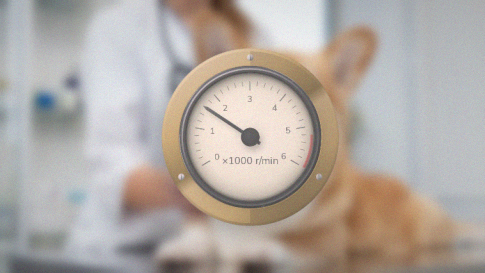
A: {"value": 1600, "unit": "rpm"}
